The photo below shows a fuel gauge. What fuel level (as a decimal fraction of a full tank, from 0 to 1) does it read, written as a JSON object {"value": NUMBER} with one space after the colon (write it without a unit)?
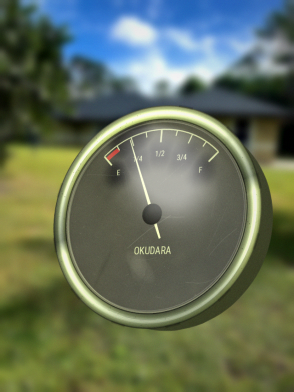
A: {"value": 0.25}
